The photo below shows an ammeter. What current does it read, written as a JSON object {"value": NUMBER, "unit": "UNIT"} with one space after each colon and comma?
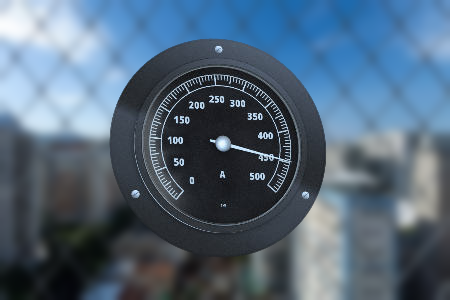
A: {"value": 450, "unit": "A"}
